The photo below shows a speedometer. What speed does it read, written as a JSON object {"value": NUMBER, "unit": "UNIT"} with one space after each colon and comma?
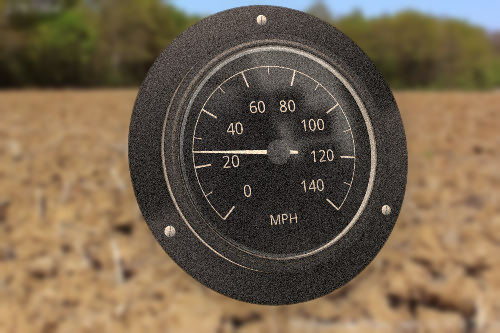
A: {"value": 25, "unit": "mph"}
